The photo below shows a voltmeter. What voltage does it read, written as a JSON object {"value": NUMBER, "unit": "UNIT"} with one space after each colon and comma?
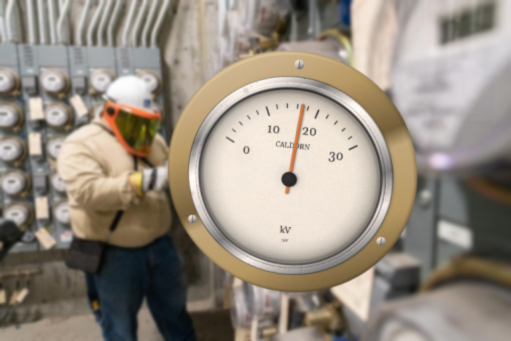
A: {"value": 17, "unit": "kV"}
